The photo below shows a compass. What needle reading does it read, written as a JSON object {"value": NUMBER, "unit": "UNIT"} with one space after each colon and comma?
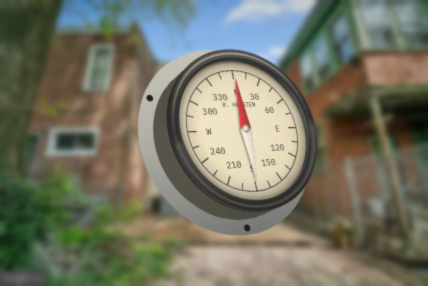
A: {"value": 0, "unit": "°"}
